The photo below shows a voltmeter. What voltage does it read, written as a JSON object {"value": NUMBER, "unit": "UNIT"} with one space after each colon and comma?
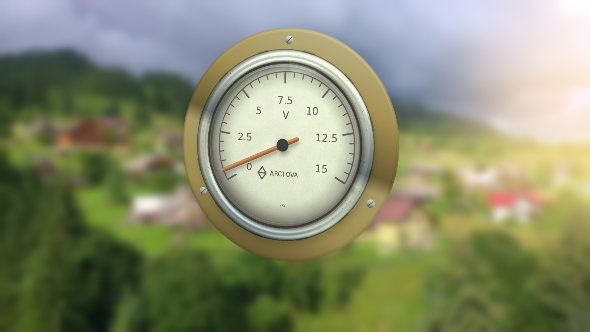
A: {"value": 0.5, "unit": "V"}
